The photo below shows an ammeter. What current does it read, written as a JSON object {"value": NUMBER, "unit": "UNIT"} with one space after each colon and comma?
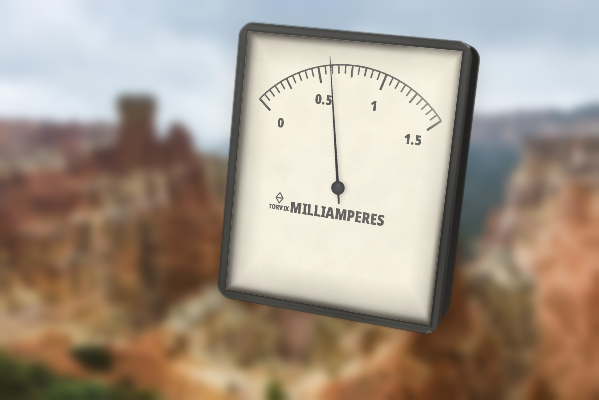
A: {"value": 0.6, "unit": "mA"}
